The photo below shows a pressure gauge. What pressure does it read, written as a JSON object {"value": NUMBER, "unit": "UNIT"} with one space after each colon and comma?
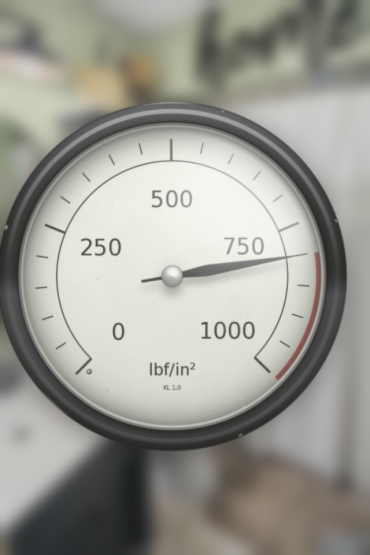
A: {"value": 800, "unit": "psi"}
